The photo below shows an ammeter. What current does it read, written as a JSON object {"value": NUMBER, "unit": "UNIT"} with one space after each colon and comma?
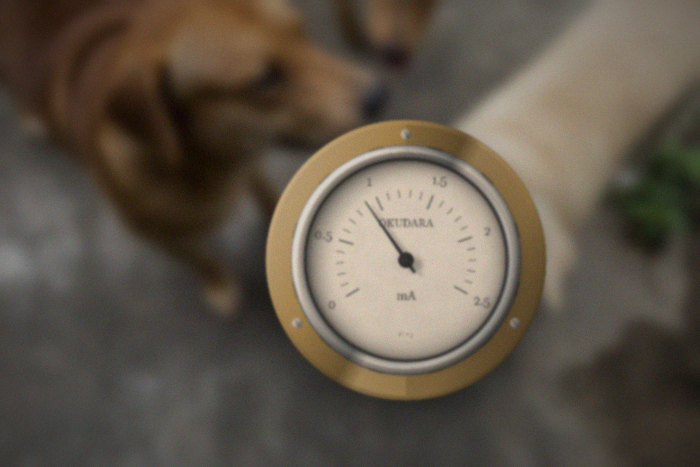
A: {"value": 0.9, "unit": "mA"}
